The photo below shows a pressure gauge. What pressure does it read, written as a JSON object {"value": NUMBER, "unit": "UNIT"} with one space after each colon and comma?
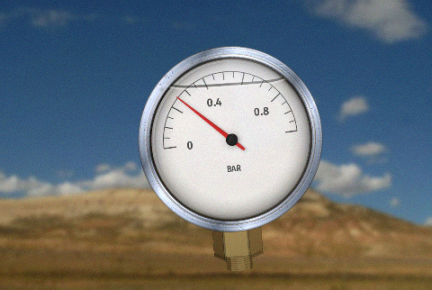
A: {"value": 0.25, "unit": "bar"}
